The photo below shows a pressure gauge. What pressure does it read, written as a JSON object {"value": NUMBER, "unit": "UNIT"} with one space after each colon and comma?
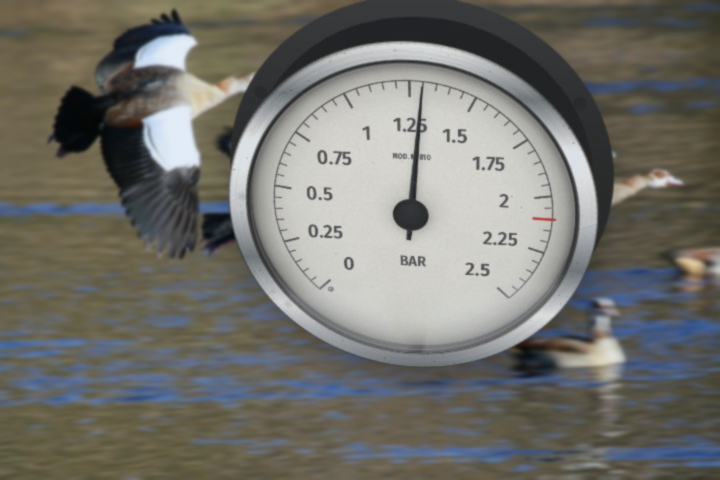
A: {"value": 1.3, "unit": "bar"}
